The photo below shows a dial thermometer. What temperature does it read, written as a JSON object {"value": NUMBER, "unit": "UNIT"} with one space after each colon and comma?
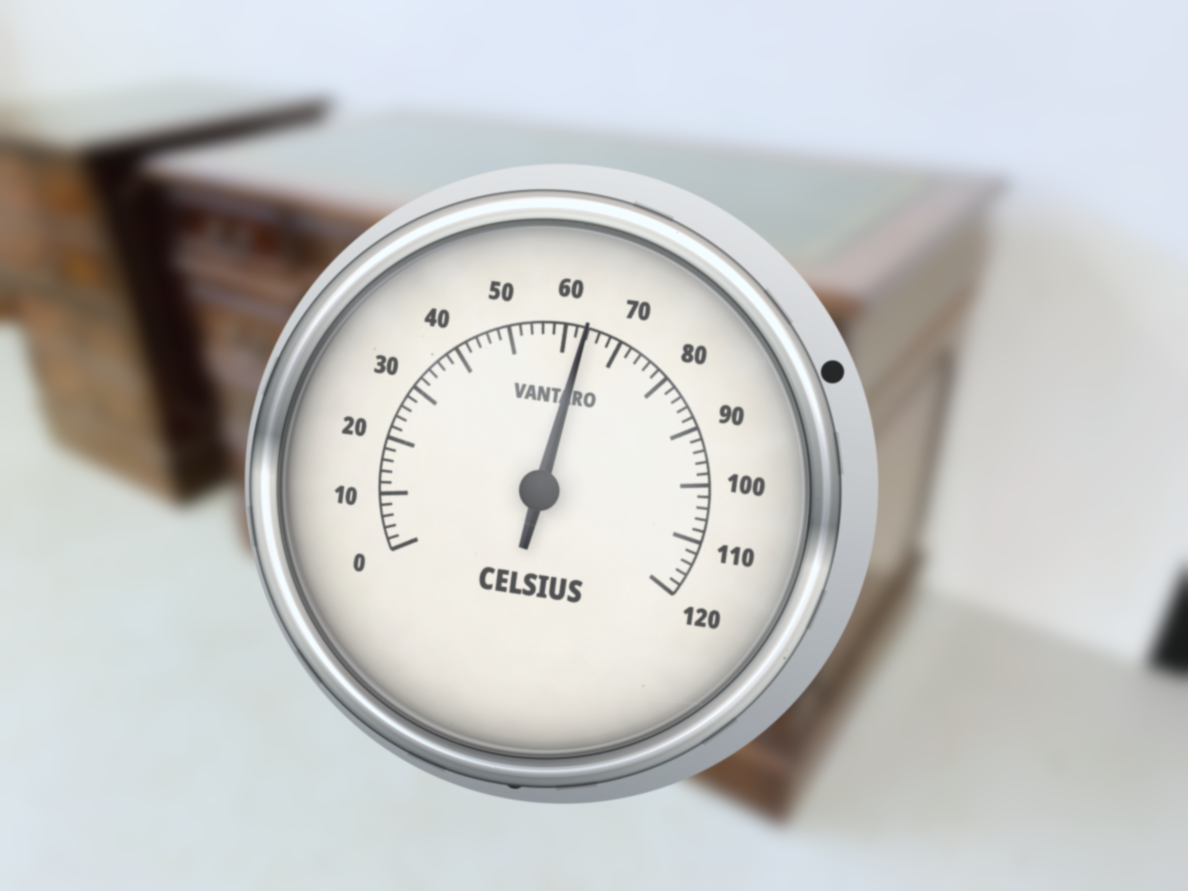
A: {"value": 64, "unit": "°C"}
